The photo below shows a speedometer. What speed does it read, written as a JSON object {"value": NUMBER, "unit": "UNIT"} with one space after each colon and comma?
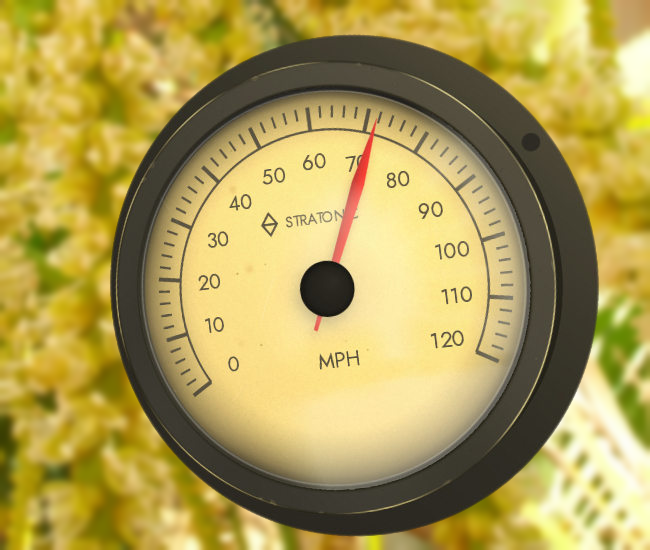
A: {"value": 72, "unit": "mph"}
